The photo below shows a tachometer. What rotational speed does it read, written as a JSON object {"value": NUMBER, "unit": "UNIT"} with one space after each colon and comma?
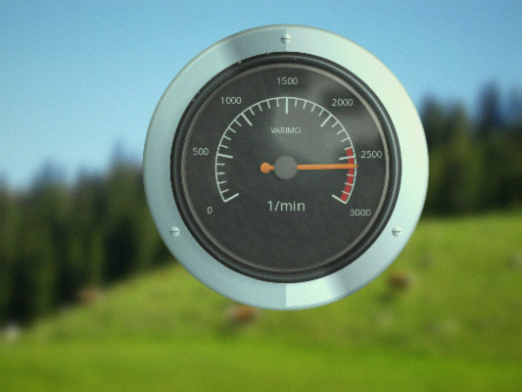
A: {"value": 2600, "unit": "rpm"}
